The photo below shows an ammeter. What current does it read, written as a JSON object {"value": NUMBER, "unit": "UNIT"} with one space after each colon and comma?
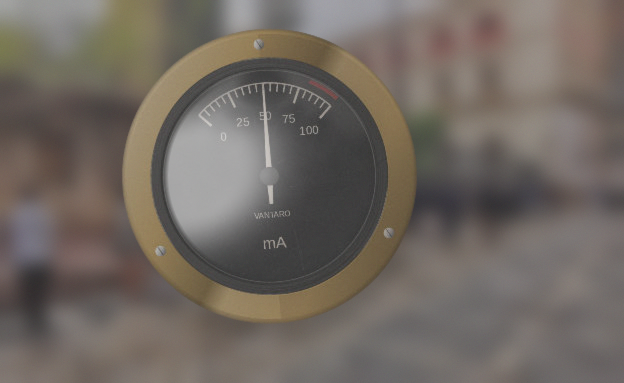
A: {"value": 50, "unit": "mA"}
